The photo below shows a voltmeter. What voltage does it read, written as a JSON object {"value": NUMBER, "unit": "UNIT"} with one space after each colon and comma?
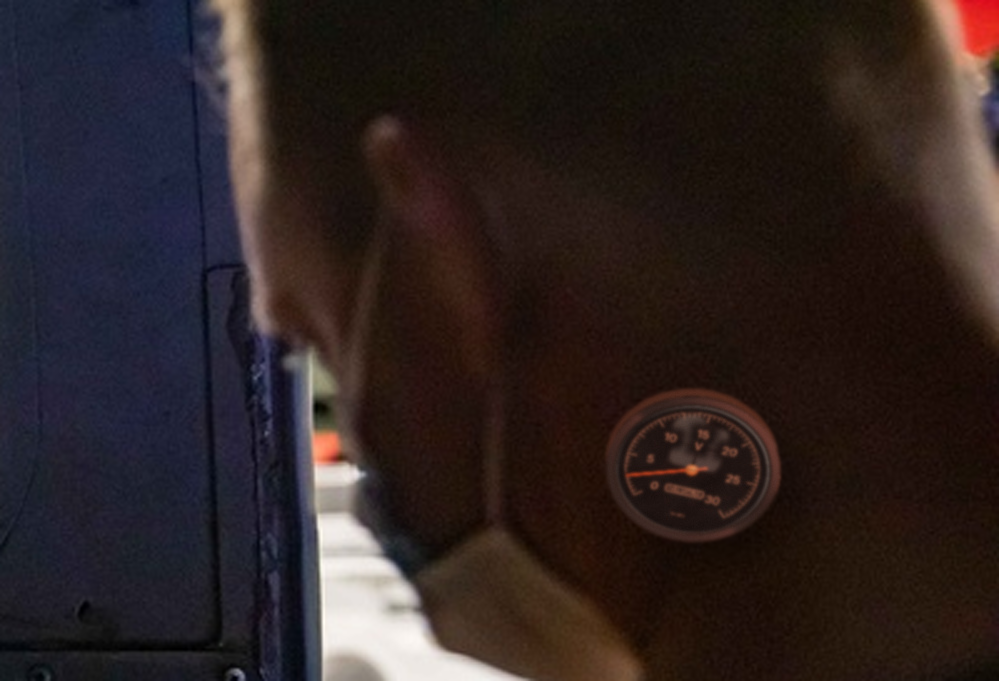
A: {"value": 2.5, "unit": "V"}
